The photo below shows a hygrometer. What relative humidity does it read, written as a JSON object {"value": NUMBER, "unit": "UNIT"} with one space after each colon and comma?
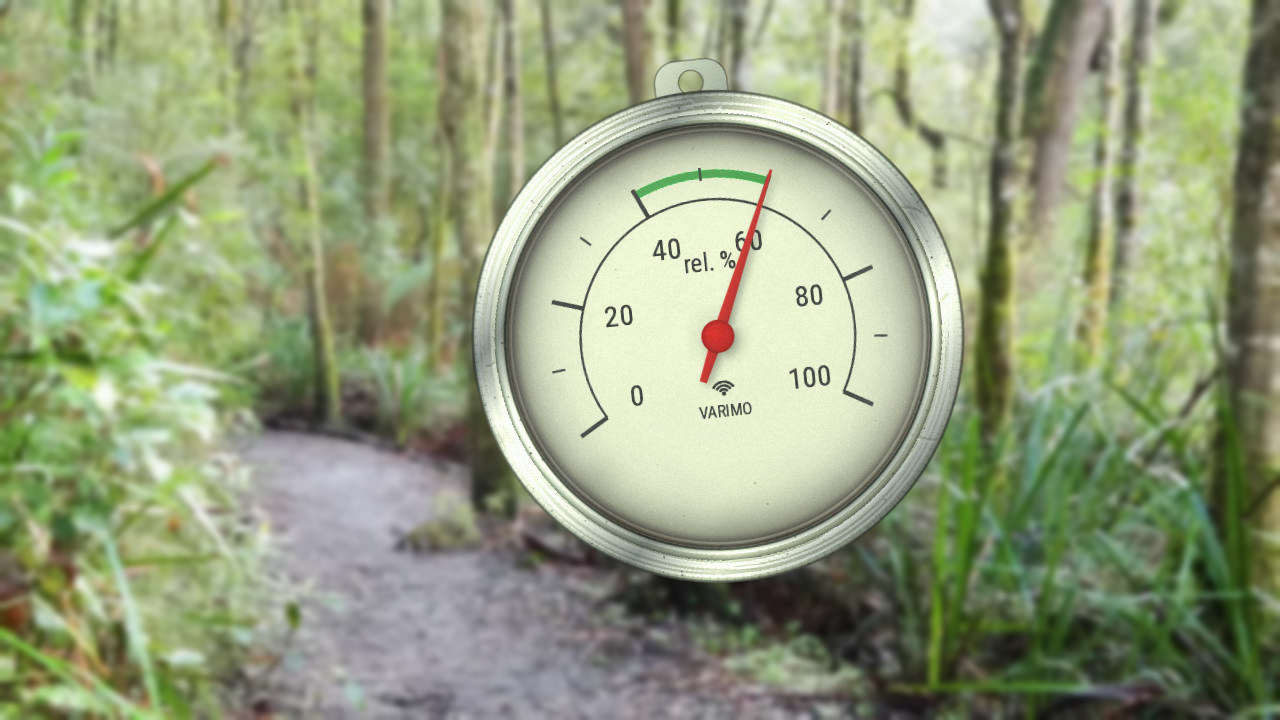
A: {"value": 60, "unit": "%"}
